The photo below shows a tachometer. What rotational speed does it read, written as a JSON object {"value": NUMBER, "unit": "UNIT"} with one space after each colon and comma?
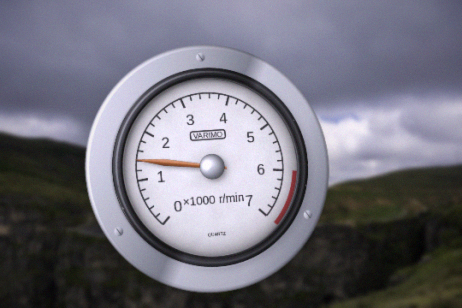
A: {"value": 1400, "unit": "rpm"}
